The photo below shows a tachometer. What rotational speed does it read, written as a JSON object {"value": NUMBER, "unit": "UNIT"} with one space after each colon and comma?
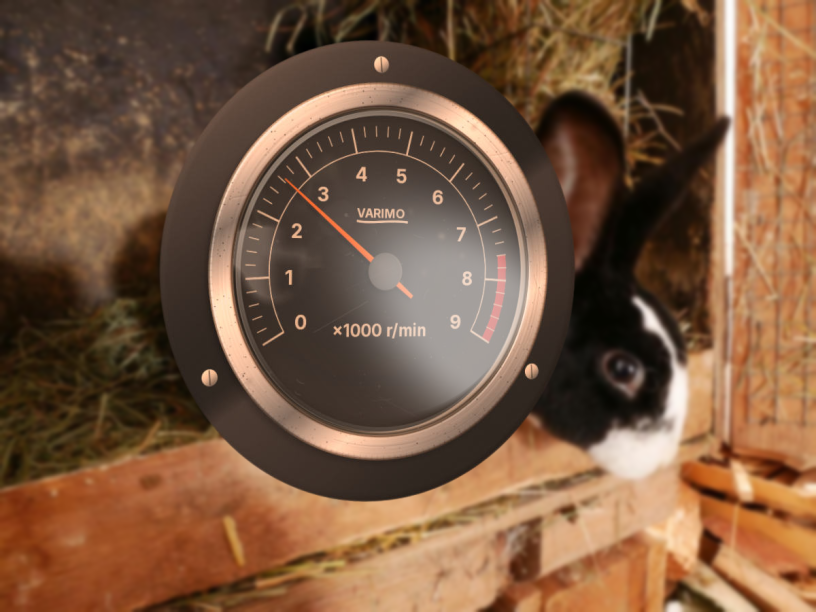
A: {"value": 2600, "unit": "rpm"}
